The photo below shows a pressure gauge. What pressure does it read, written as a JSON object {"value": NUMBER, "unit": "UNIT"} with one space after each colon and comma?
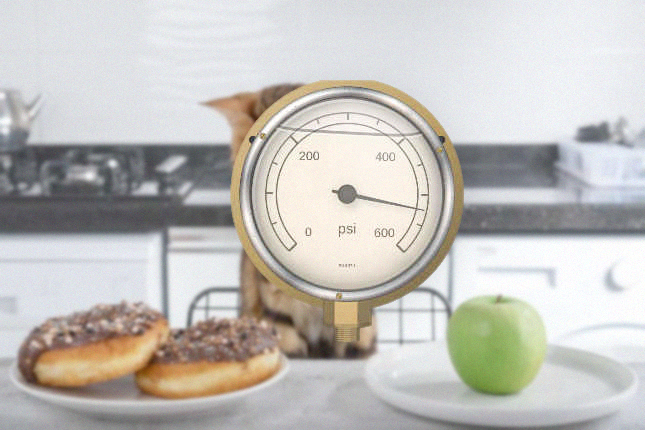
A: {"value": 525, "unit": "psi"}
